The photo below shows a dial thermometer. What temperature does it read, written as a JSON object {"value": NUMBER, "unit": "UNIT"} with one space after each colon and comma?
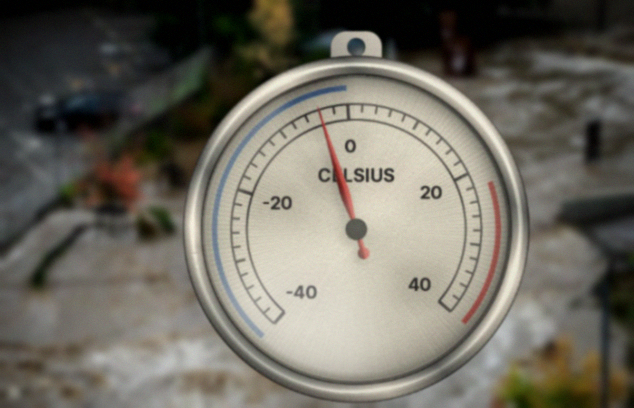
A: {"value": -4, "unit": "°C"}
